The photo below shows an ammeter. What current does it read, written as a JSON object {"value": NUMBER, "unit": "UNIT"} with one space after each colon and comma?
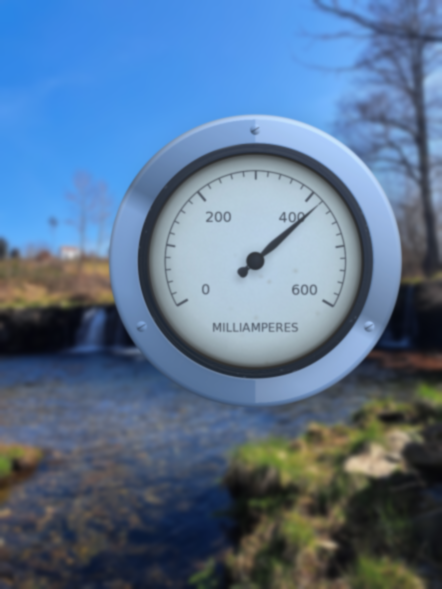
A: {"value": 420, "unit": "mA"}
